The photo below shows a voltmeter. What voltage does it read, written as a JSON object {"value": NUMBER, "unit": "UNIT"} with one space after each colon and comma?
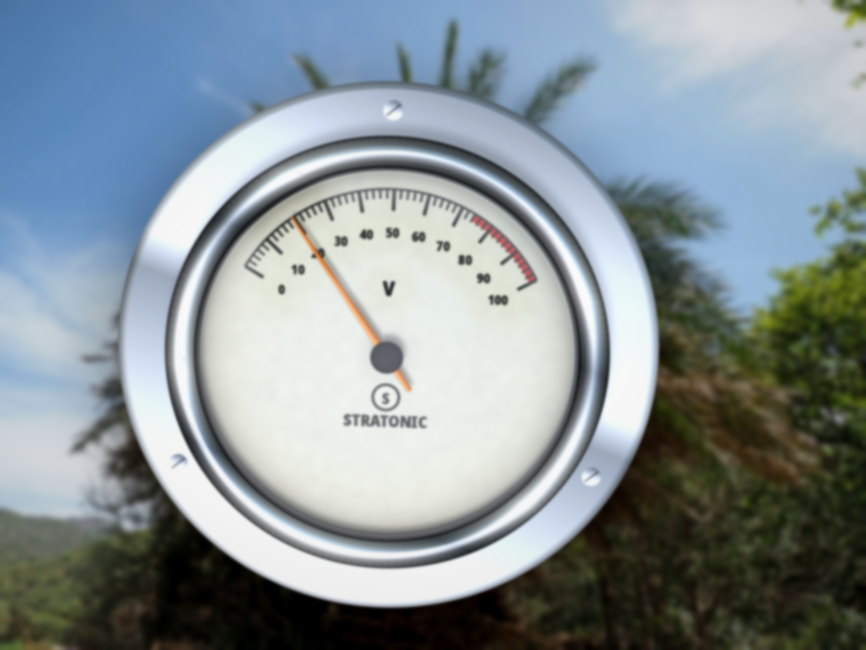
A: {"value": 20, "unit": "V"}
